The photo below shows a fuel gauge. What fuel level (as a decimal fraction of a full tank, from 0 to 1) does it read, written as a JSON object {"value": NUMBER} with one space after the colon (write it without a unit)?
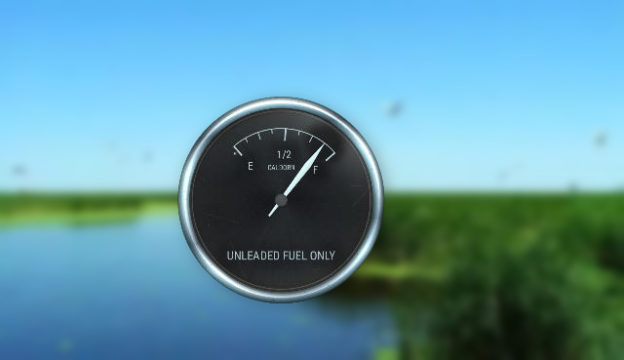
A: {"value": 0.875}
